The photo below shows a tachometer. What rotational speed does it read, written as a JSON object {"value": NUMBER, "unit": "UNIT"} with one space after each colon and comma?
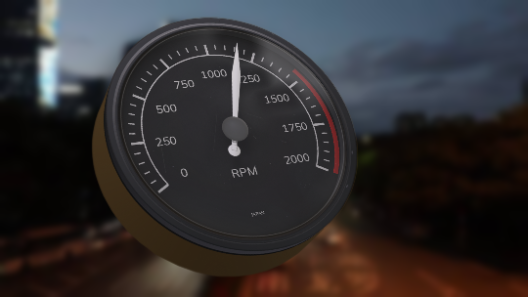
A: {"value": 1150, "unit": "rpm"}
